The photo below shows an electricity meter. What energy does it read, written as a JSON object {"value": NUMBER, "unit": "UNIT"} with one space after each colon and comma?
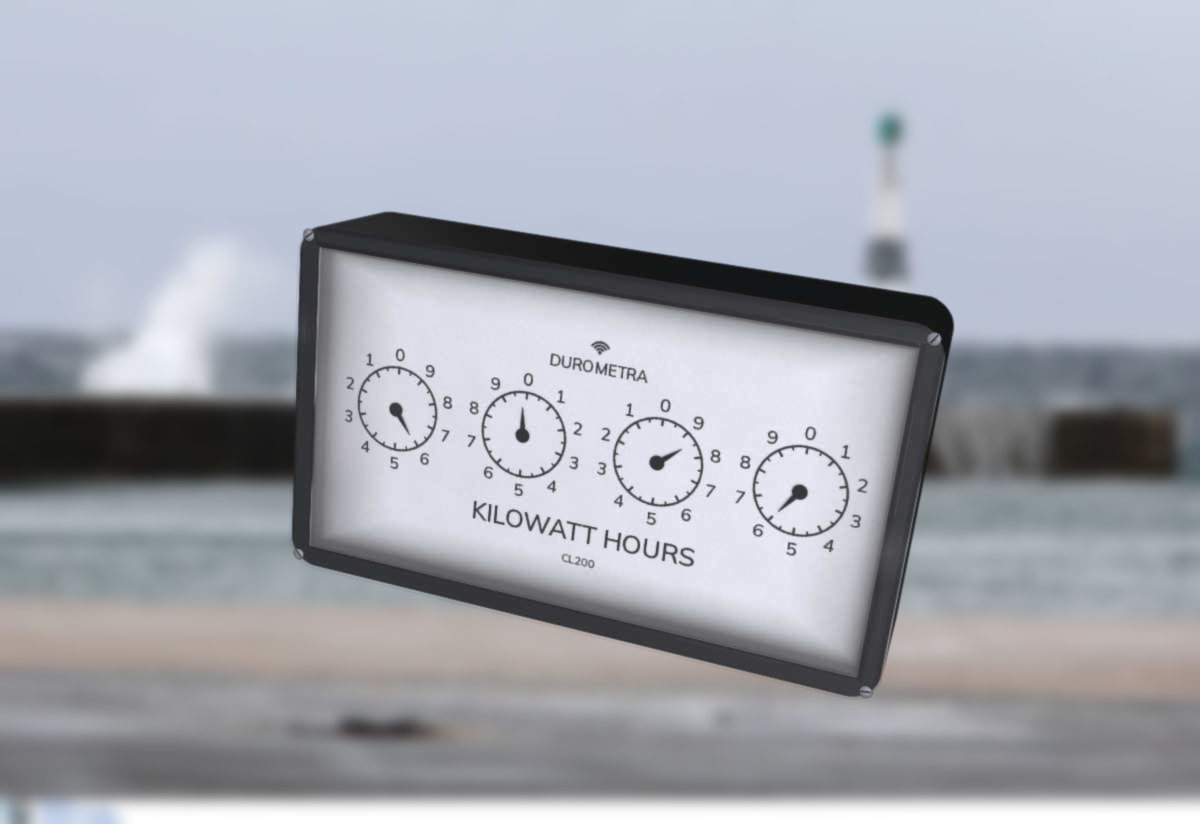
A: {"value": 5986, "unit": "kWh"}
